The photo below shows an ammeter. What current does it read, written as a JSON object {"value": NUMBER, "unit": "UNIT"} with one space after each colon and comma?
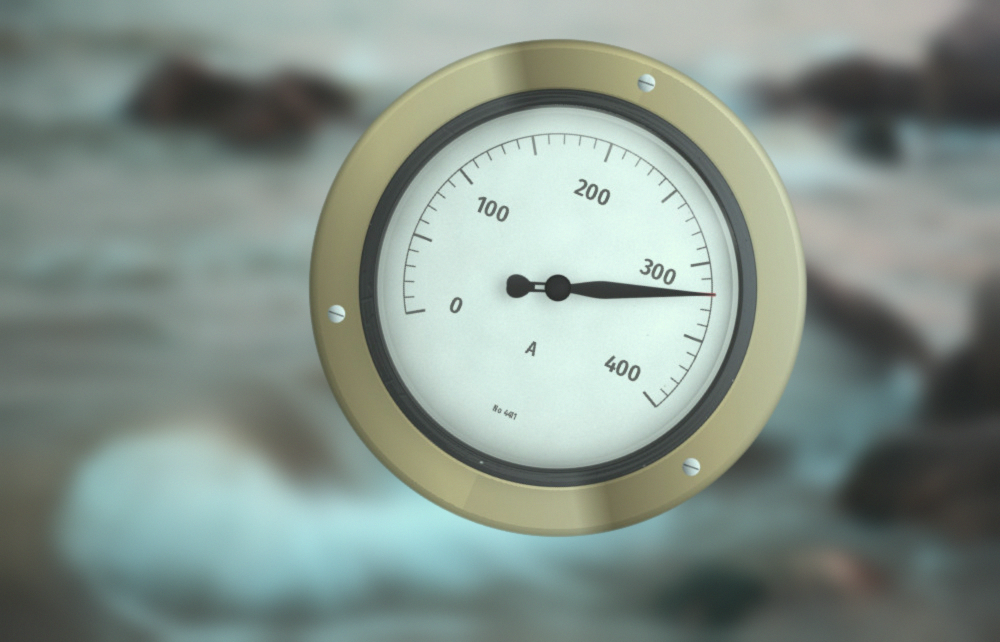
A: {"value": 320, "unit": "A"}
